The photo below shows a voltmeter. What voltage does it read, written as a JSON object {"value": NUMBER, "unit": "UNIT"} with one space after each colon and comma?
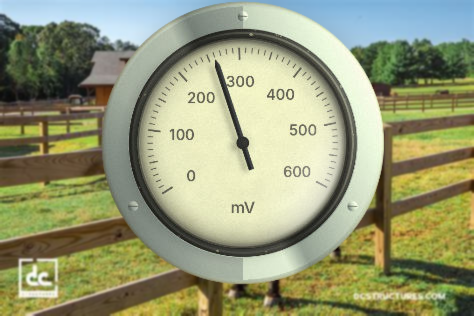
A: {"value": 260, "unit": "mV"}
